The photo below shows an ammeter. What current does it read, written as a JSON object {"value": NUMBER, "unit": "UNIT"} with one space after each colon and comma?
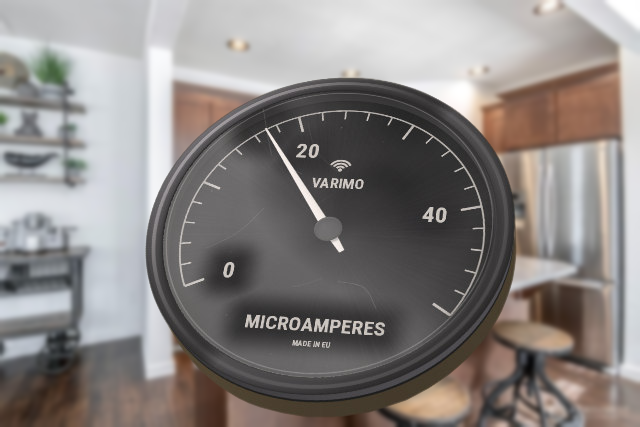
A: {"value": 17, "unit": "µA"}
